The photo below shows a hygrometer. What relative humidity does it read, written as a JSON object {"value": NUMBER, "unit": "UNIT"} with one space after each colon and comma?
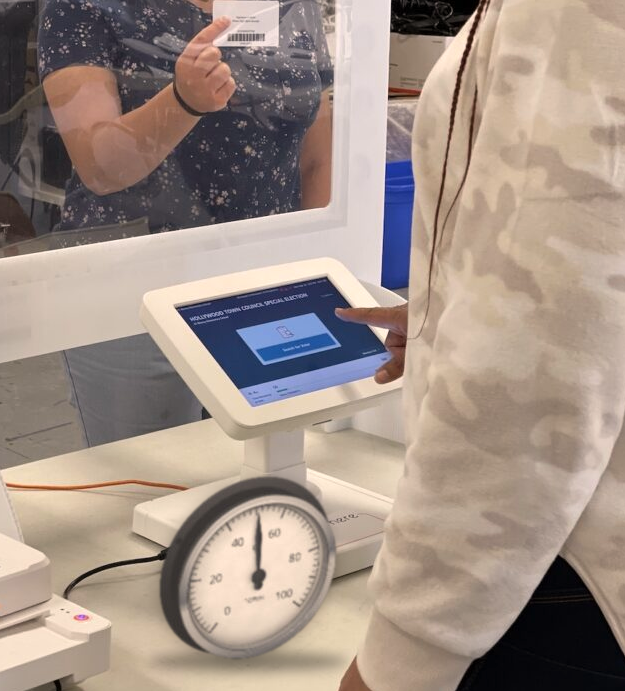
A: {"value": 50, "unit": "%"}
